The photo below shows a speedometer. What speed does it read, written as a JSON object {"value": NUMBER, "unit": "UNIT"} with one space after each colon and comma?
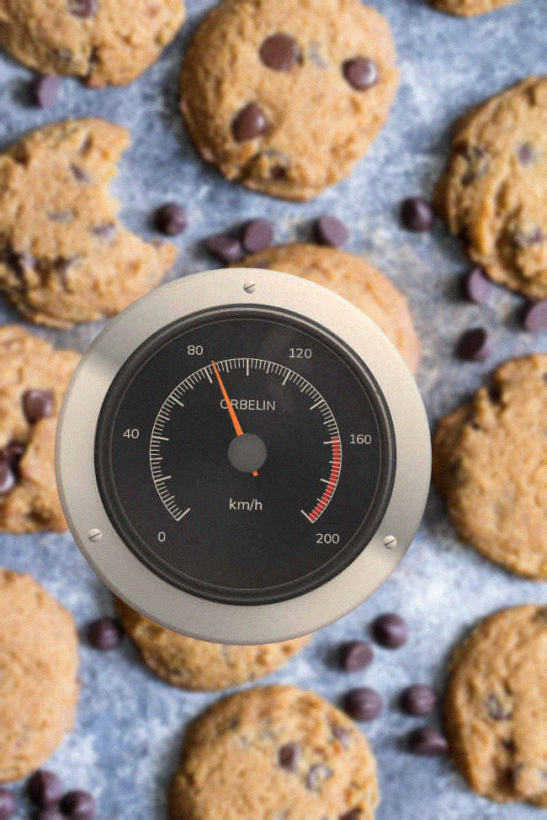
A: {"value": 84, "unit": "km/h"}
